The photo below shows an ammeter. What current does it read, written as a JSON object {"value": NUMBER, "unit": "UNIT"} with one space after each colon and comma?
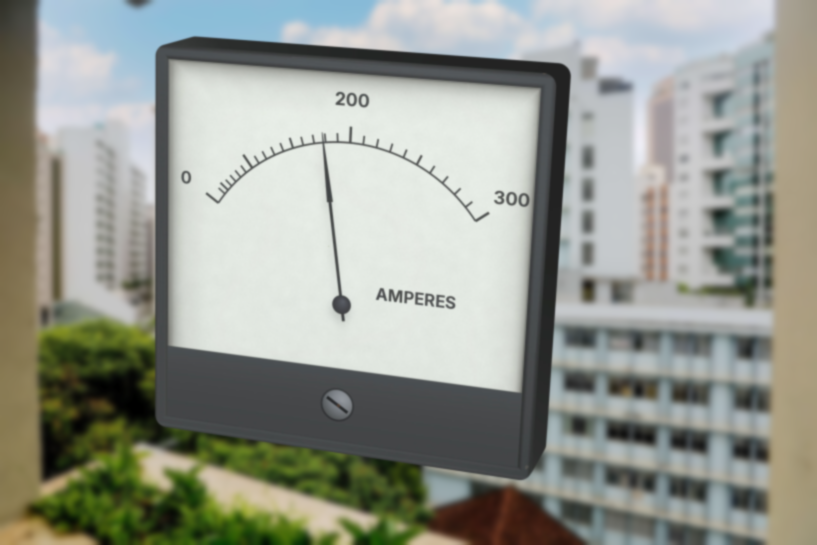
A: {"value": 180, "unit": "A"}
